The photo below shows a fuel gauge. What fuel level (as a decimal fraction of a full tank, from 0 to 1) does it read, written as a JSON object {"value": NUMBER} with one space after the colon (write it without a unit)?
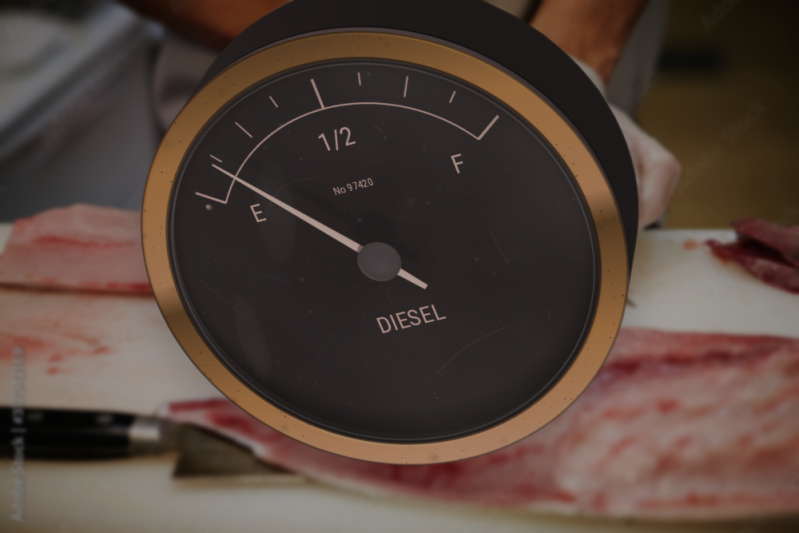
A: {"value": 0.125}
